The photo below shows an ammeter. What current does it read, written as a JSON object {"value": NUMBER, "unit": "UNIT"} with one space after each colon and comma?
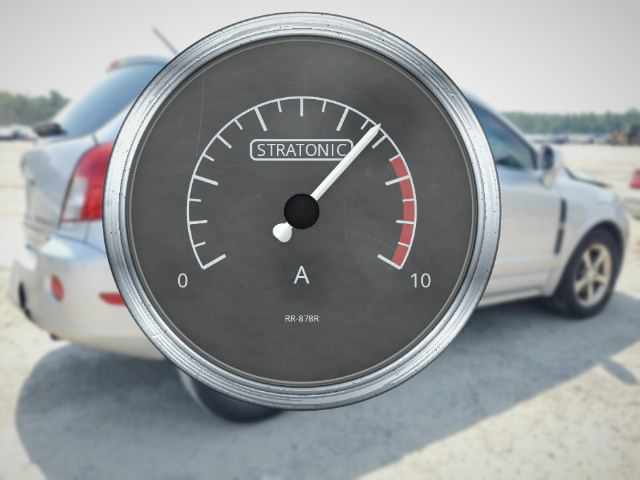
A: {"value": 6.75, "unit": "A"}
